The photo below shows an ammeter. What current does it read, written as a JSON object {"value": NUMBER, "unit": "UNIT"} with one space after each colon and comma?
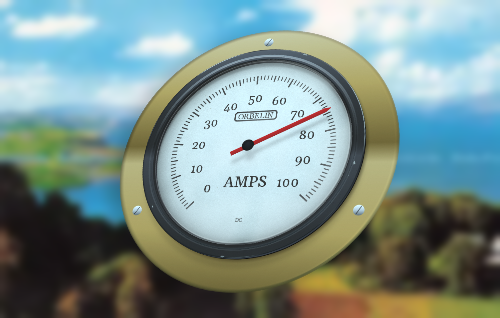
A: {"value": 75, "unit": "A"}
